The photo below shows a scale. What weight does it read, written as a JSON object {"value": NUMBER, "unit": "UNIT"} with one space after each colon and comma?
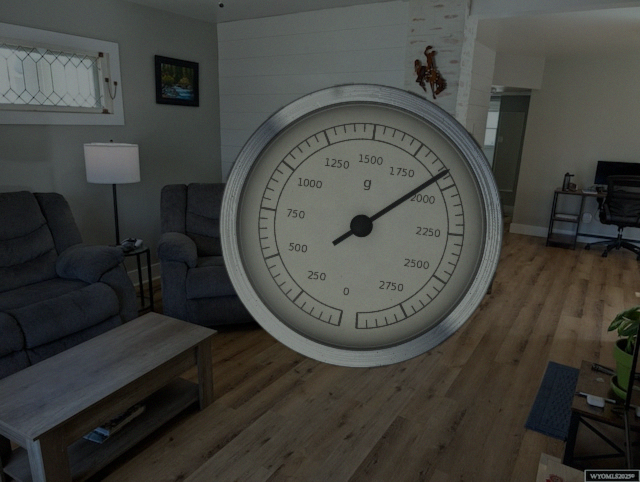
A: {"value": 1925, "unit": "g"}
